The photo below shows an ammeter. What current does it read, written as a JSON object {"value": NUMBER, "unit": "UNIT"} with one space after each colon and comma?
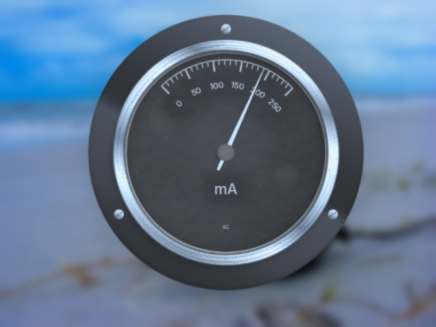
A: {"value": 190, "unit": "mA"}
